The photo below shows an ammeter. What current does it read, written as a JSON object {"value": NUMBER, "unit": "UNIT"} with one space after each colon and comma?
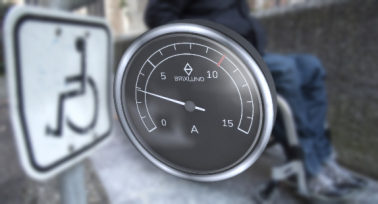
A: {"value": 3, "unit": "A"}
